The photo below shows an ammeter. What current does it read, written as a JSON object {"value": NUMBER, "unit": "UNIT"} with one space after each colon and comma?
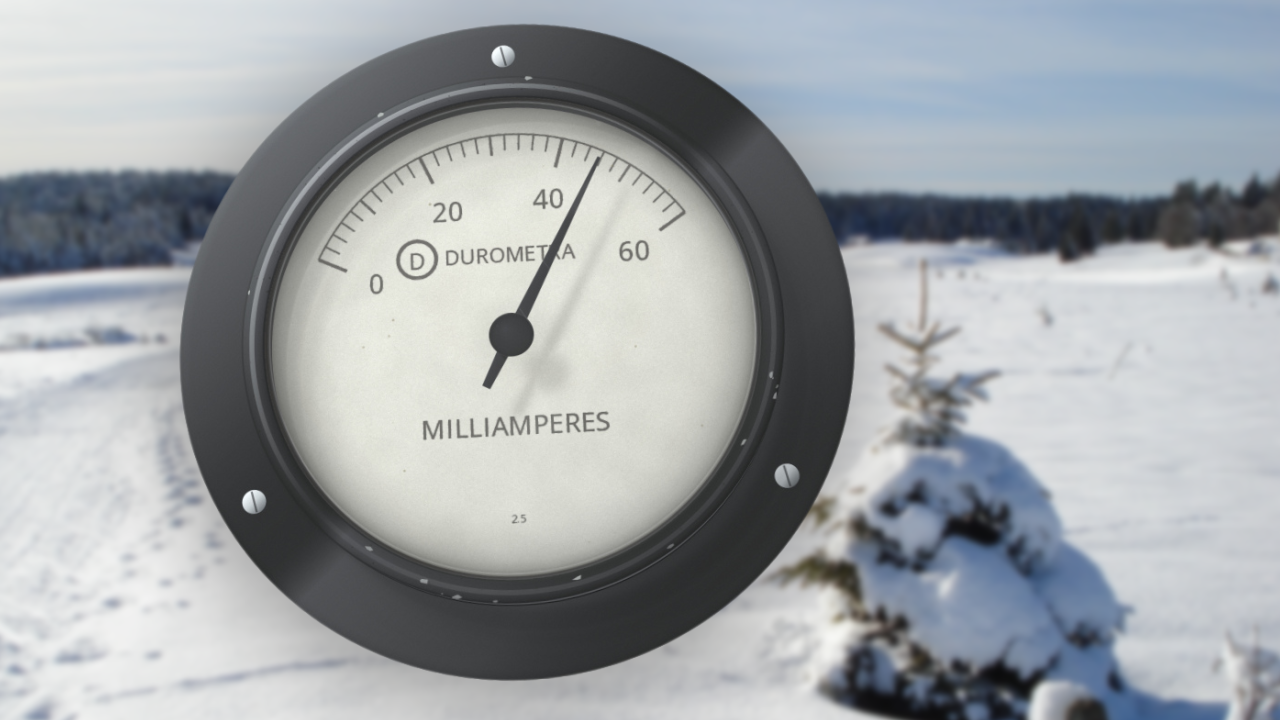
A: {"value": 46, "unit": "mA"}
